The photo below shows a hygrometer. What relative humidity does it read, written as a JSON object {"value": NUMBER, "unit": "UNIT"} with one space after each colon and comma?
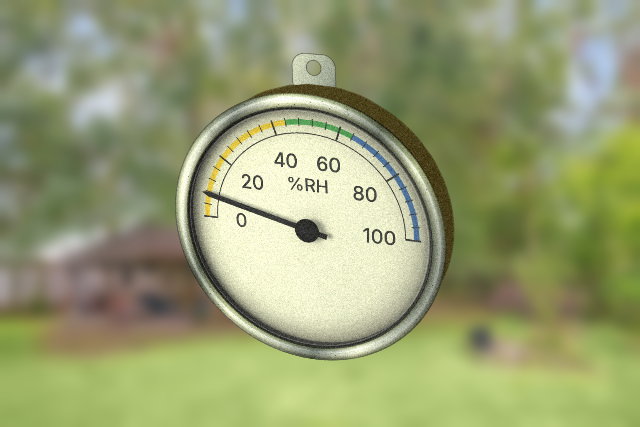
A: {"value": 8, "unit": "%"}
